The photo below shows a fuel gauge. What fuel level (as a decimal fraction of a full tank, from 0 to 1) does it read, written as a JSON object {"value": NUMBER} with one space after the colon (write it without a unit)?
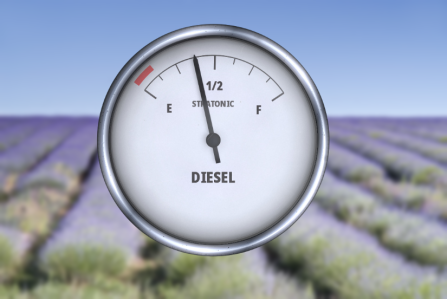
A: {"value": 0.375}
